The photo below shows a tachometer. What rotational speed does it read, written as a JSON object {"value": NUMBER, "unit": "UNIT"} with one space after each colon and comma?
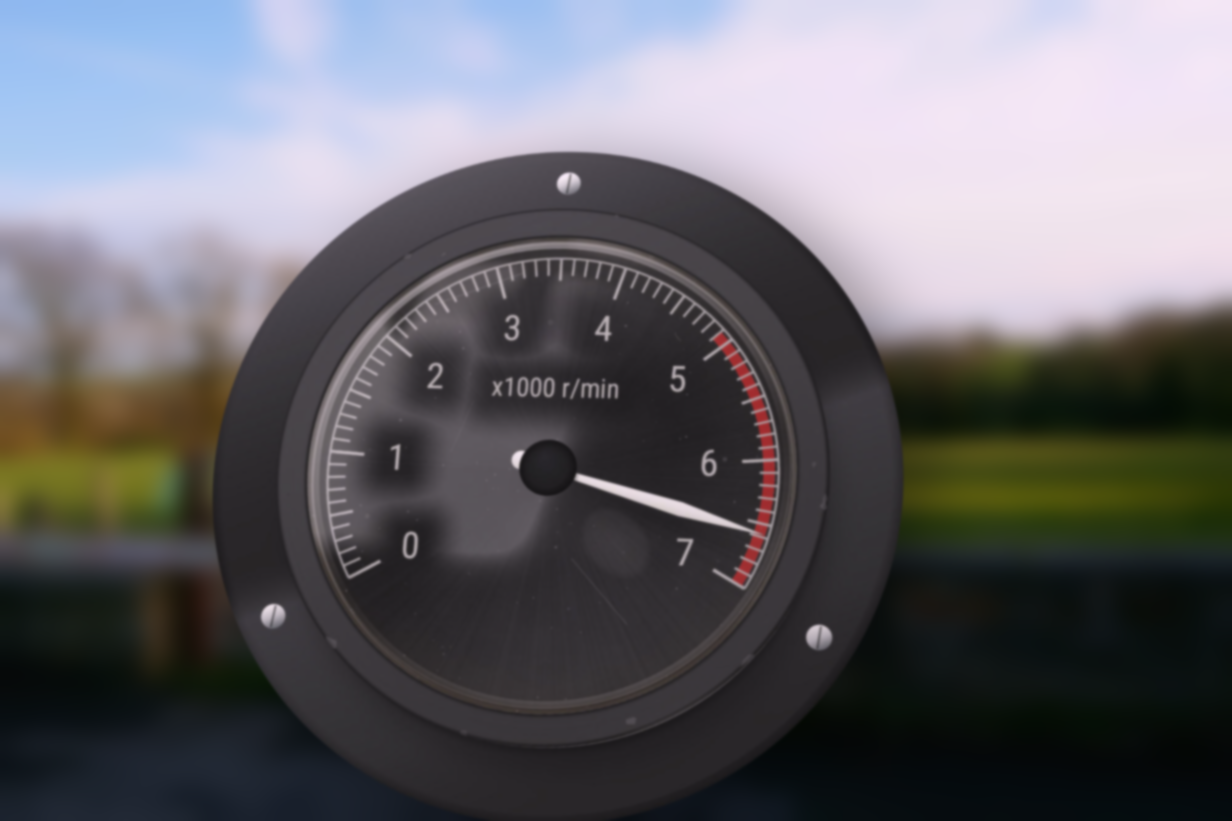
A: {"value": 6600, "unit": "rpm"}
